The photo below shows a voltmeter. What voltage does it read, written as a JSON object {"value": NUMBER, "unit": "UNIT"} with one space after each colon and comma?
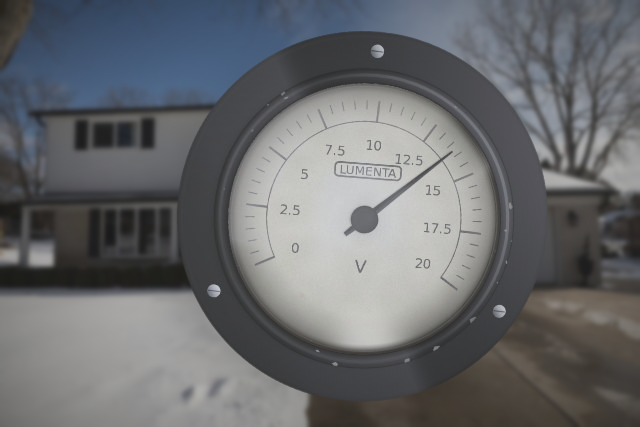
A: {"value": 13.75, "unit": "V"}
